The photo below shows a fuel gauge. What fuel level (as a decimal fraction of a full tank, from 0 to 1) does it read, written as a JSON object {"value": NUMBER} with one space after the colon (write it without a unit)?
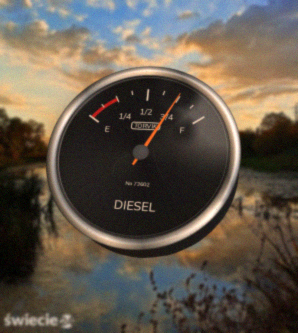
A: {"value": 0.75}
